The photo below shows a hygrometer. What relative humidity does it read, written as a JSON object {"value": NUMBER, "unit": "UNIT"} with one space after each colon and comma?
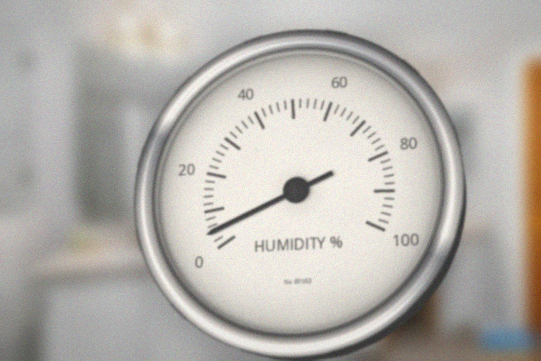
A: {"value": 4, "unit": "%"}
